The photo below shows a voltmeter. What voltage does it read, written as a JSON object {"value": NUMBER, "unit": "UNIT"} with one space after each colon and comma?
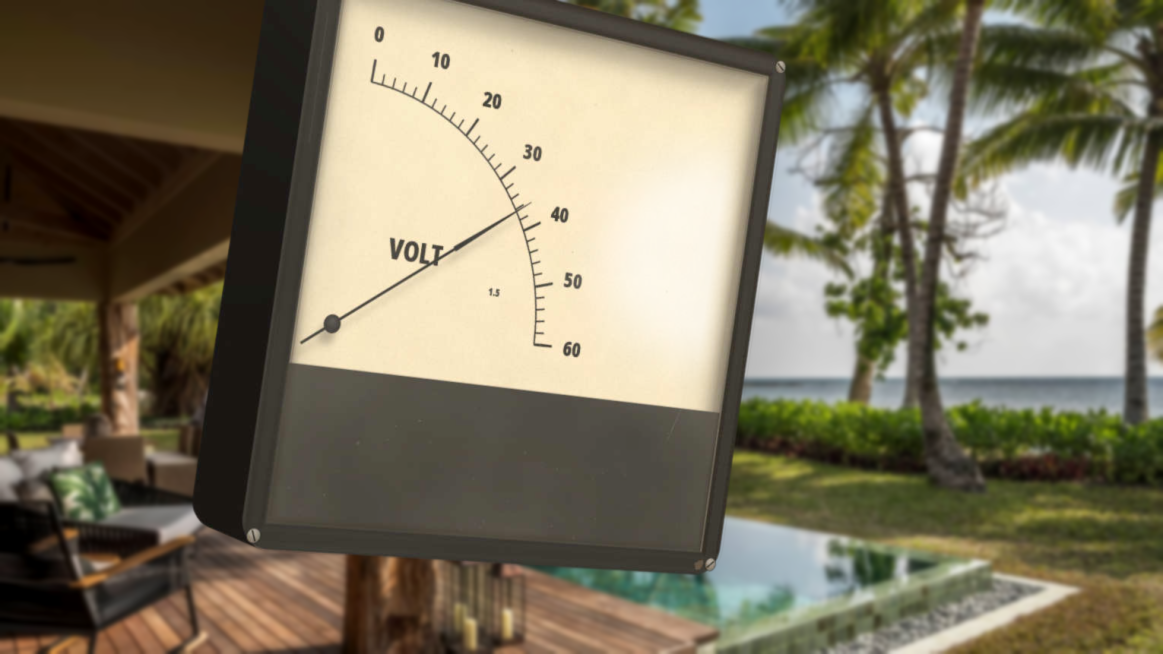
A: {"value": 36, "unit": "V"}
